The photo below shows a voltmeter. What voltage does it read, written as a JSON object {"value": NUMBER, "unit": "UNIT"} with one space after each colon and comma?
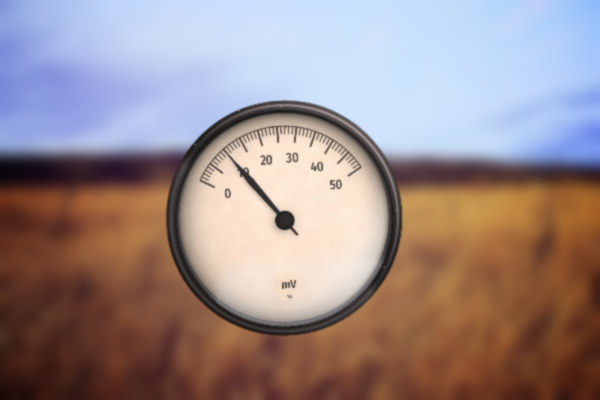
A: {"value": 10, "unit": "mV"}
